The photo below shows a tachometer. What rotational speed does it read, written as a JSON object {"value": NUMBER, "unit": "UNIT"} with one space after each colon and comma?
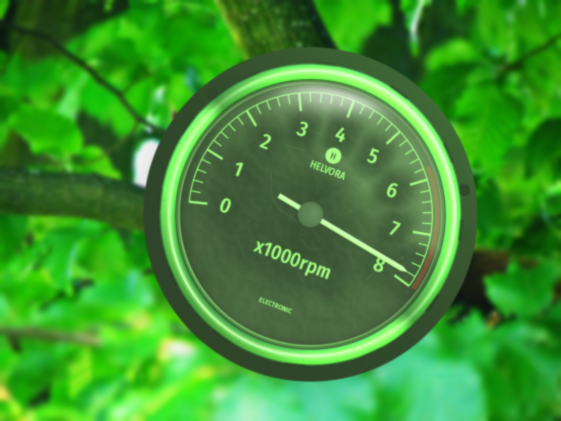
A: {"value": 7800, "unit": "rpm"}
